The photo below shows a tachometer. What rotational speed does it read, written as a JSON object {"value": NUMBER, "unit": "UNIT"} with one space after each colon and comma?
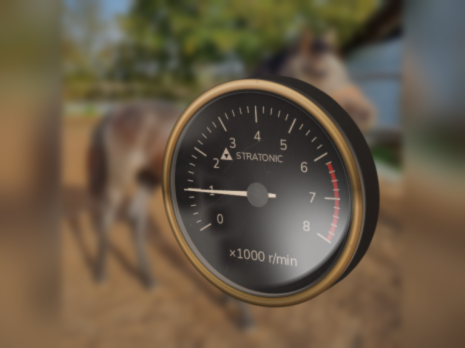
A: {"value": 1000, "unit": "rpm"}
